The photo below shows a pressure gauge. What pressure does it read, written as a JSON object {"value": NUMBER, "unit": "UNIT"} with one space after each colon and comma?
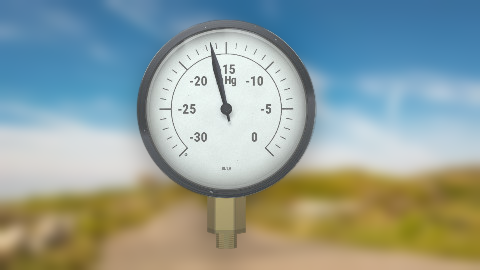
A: {"value": -16.5, "unit": "inHg"}
